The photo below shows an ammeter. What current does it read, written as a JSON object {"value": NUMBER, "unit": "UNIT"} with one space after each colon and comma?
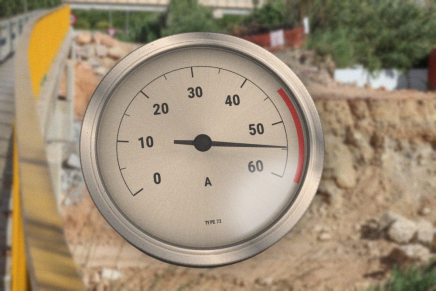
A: {"value": 55, "unit": "A"}
